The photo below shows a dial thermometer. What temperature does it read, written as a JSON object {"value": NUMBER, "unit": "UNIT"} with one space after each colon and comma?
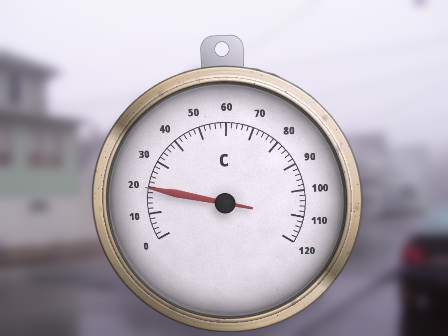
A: {"value": 20, "unit": "°C"}
